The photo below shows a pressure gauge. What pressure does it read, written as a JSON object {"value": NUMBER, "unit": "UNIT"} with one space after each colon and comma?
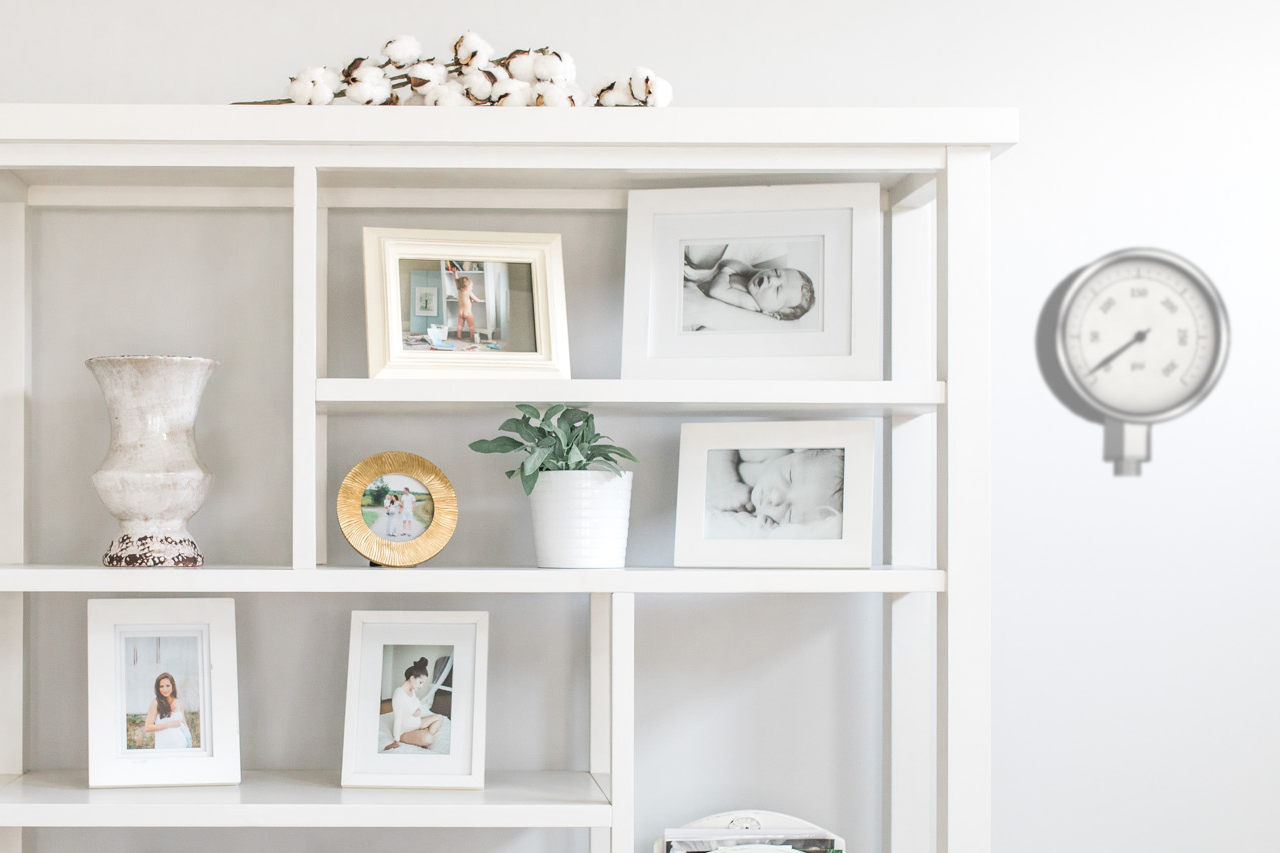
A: {"value": 10, "unit": "psi"}
